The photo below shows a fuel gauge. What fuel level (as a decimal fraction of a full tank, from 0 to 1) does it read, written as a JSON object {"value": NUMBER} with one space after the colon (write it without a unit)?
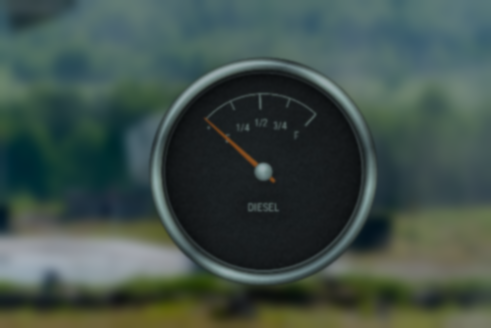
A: {"value": 0}
